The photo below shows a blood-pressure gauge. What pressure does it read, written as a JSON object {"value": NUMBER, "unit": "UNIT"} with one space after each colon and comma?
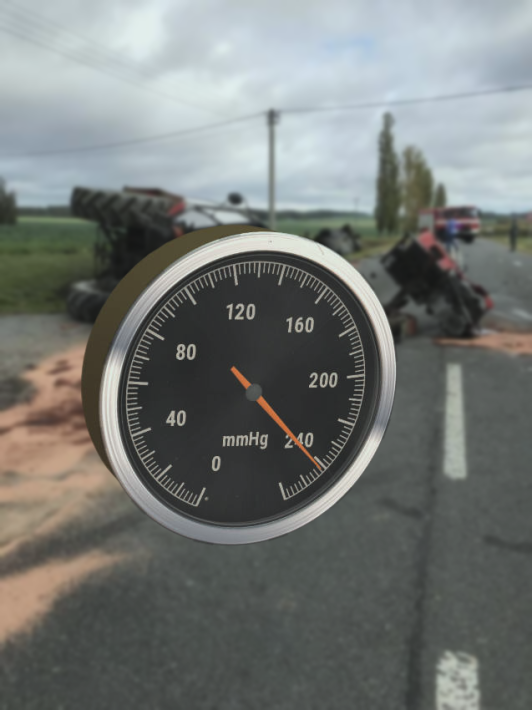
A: {"value": 242, "unit": "mmHg"}
